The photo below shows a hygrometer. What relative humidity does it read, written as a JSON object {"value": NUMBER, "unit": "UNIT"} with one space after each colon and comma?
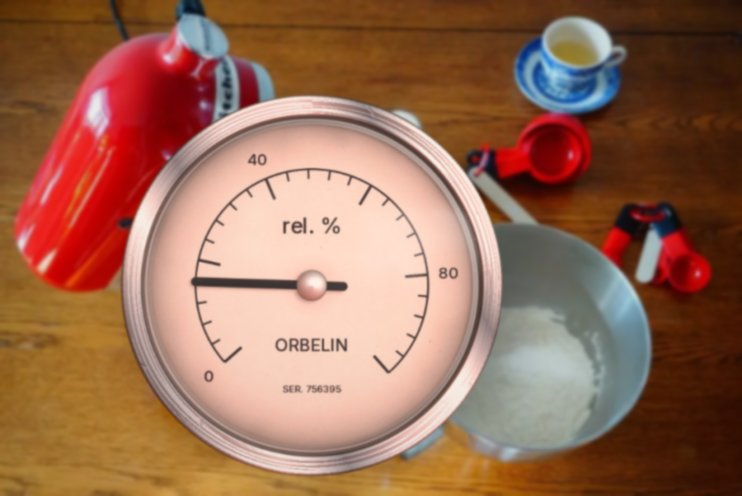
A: {"value": 16, "unit": "%"}
